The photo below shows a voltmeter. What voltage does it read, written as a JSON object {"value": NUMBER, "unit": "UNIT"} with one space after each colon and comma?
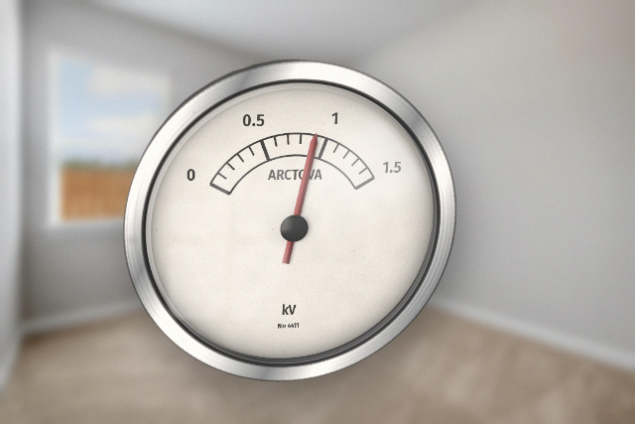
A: {"value": 0.9, "unit": "kV"}
